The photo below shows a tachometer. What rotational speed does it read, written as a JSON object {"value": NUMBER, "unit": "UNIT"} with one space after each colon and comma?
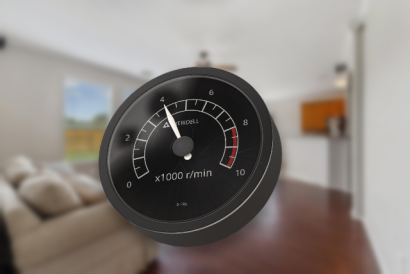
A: {"value": 4000, "unit": "rpm"}
